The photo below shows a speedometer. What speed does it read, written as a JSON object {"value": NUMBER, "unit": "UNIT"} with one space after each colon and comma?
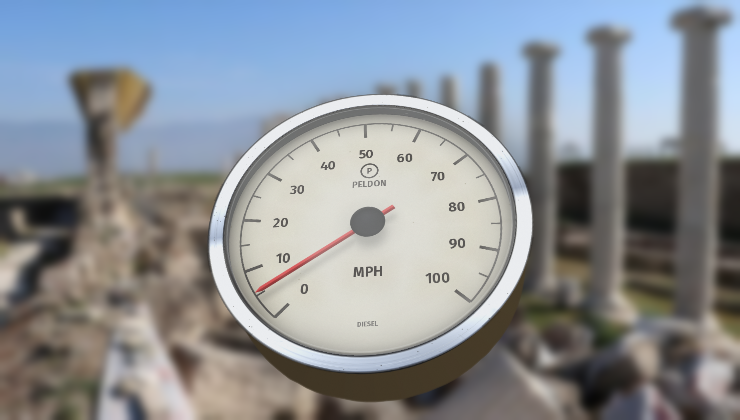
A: {"value": 5, "unit": "mph"}
